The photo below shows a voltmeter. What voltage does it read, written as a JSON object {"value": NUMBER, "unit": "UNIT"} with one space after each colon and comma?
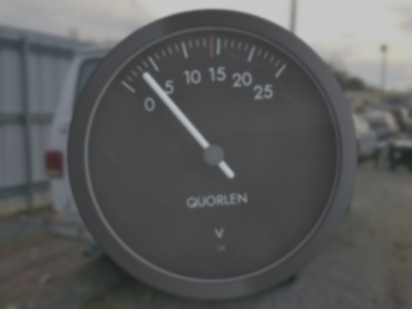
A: {"value": 3, "unit": "V"}
